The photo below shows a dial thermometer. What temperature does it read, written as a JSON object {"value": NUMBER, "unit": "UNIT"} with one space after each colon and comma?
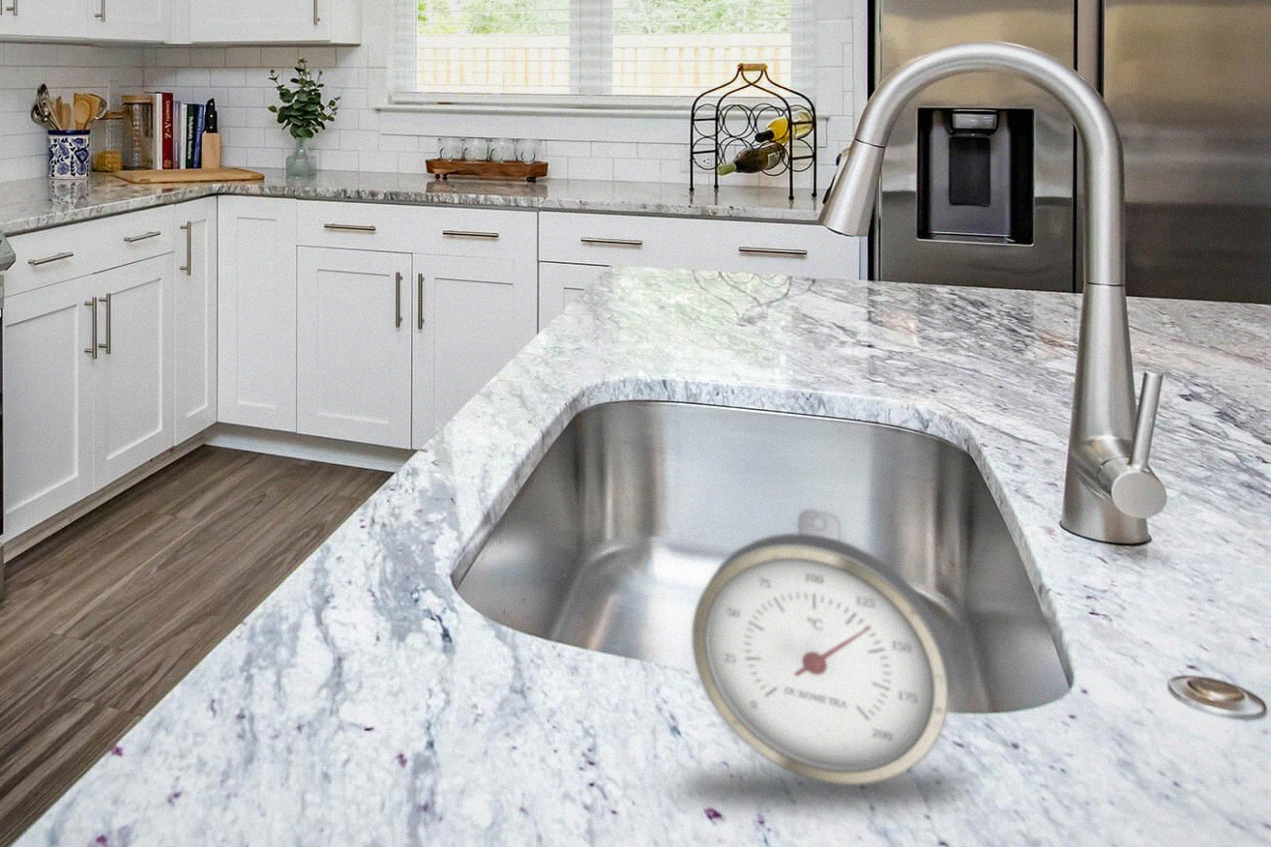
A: {"value": 135, "unit": "°C"}
